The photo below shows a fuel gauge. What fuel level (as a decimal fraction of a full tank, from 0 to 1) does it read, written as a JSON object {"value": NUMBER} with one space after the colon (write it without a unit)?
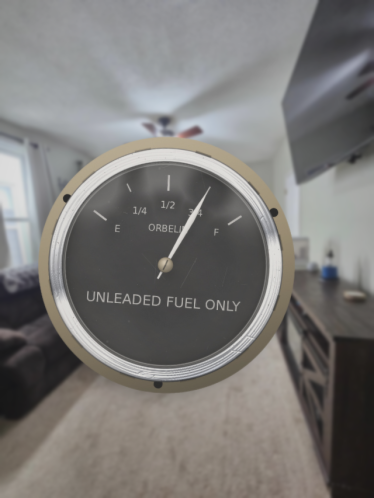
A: {"value": 0.75}
